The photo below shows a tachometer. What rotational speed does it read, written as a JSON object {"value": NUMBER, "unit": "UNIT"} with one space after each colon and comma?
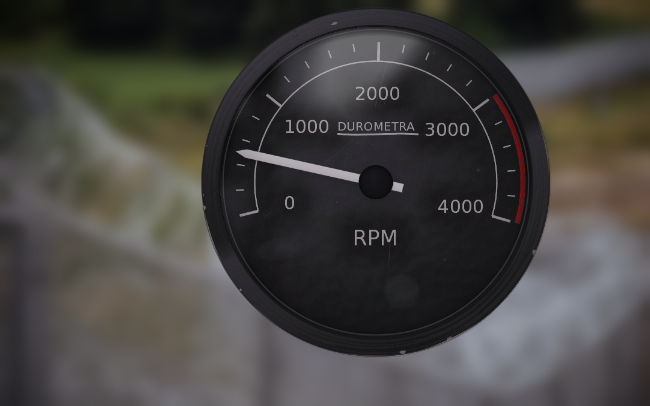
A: {"value": 500, "unit": "rpm"}
